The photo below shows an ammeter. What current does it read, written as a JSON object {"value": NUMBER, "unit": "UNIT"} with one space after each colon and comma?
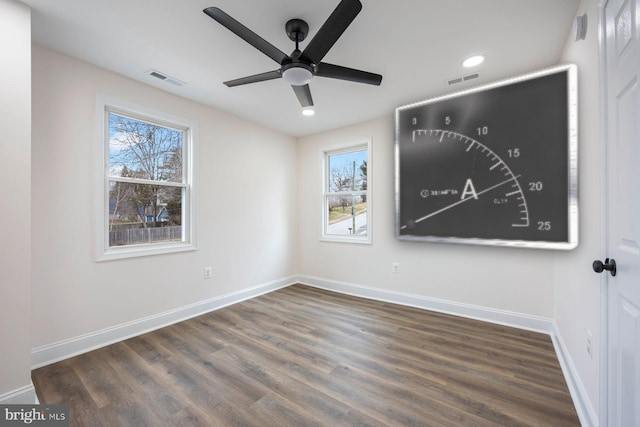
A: {"value": 18, "unit": "A"}
